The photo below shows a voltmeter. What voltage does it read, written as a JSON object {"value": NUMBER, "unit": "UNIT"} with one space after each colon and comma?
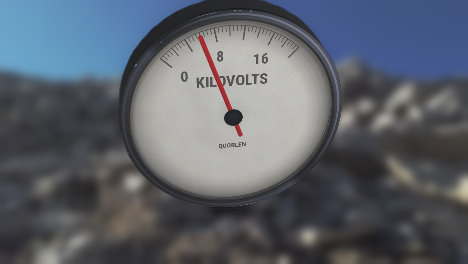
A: {"value": 6, "unit": "kV"}
